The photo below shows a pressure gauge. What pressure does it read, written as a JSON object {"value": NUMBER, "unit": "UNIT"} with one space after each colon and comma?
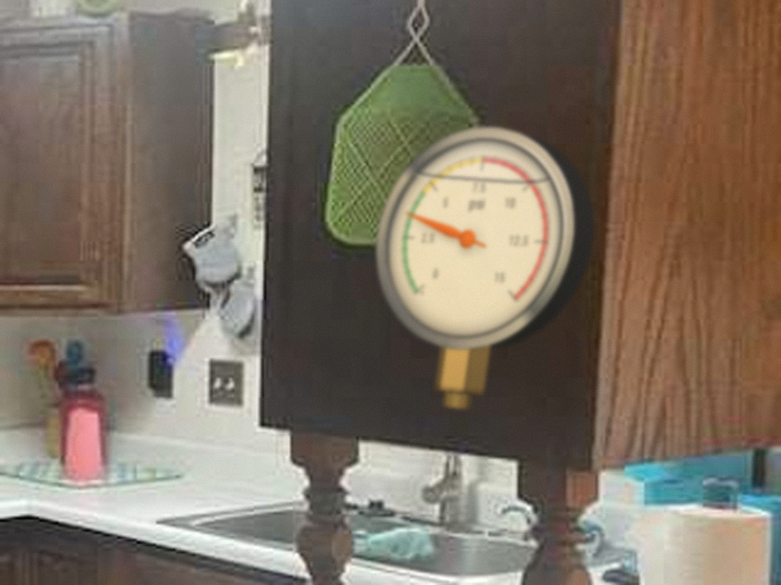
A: {"value": 3.5, "unit": "psi"}
